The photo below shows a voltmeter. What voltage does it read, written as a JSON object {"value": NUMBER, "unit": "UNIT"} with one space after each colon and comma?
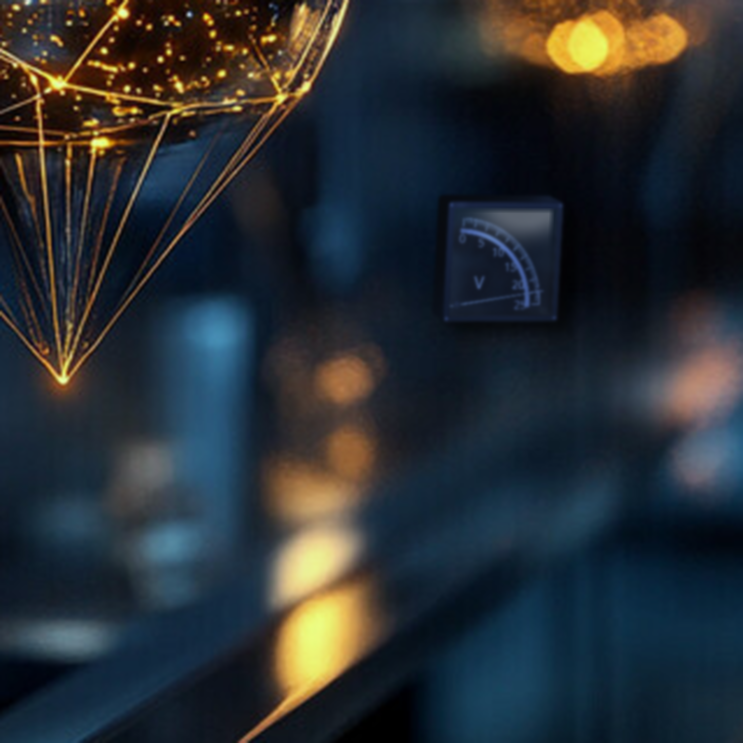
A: {"value": 22.5, "unit": "V"}
